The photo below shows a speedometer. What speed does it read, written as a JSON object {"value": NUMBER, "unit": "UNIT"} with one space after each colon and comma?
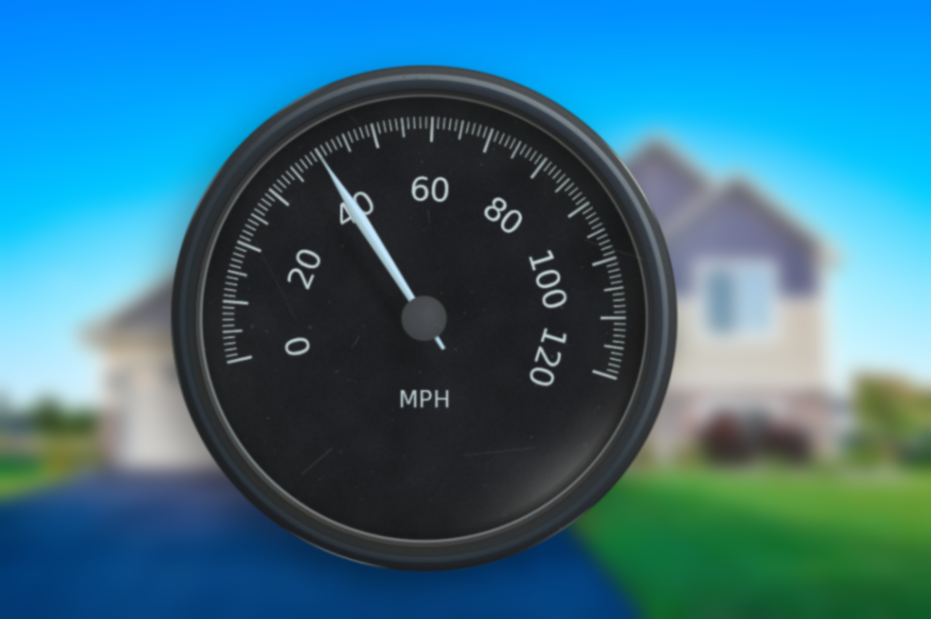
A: {"value": 40, "unit": "mph"}
